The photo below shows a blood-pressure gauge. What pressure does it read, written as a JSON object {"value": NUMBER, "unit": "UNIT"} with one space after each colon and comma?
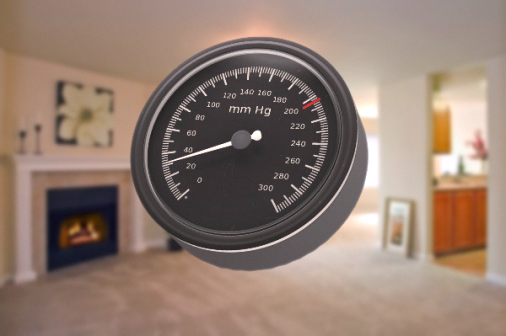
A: {"value": 30, "unit": "mmHg"}
